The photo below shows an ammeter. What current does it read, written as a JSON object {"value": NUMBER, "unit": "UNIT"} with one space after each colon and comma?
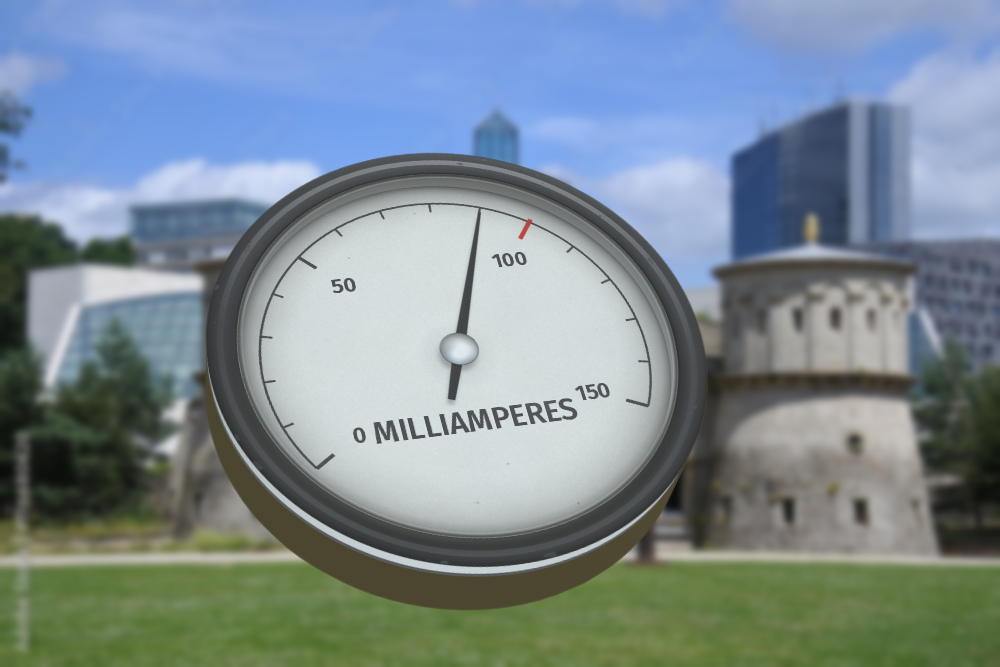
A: {"value": 90, "unit": "mA"}
